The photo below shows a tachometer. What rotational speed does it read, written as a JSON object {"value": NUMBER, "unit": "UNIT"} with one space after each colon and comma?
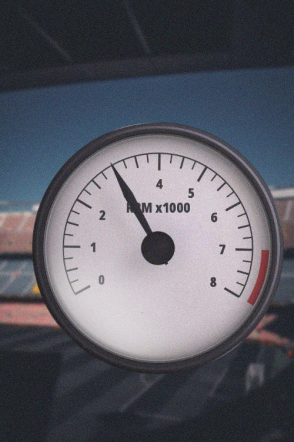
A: {"value": 3000, "unit": "rpm"}
